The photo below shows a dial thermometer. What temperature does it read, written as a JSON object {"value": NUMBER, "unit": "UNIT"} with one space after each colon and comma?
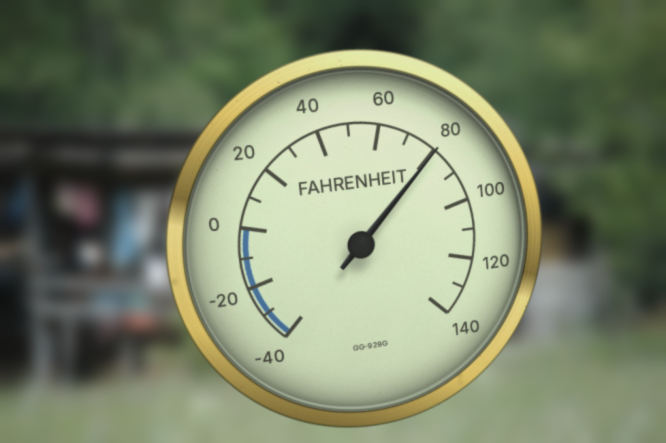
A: {"value": 80, "unit": "°F"}
